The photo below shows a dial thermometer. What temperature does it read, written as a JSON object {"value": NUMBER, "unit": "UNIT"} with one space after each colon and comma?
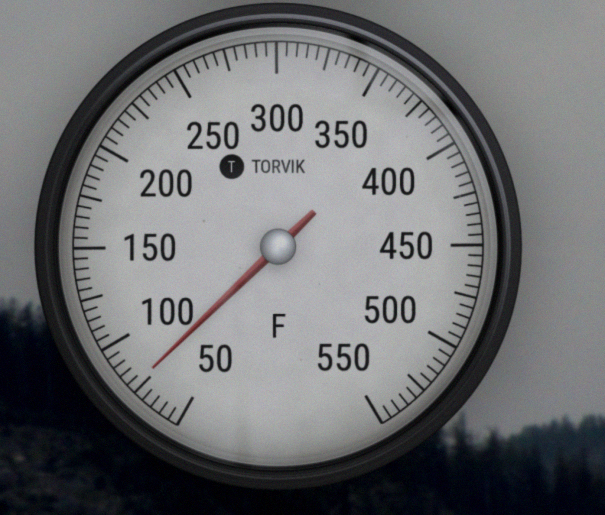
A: {"value": 77.5, "unit": "°F"}
